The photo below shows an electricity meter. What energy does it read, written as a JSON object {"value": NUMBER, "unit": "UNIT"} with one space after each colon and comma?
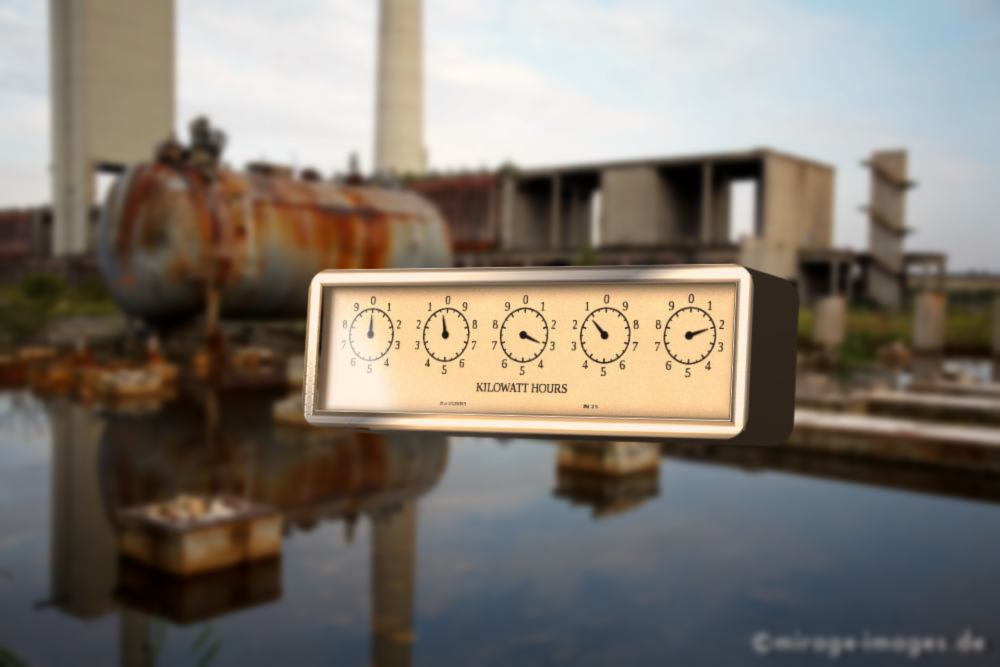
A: {"value": 312, "unit": "kWh"}
